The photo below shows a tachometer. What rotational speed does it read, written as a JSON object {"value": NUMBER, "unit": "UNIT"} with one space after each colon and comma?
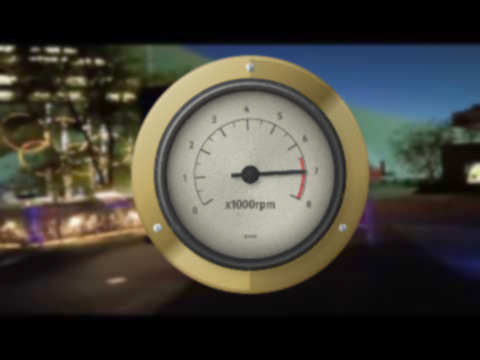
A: {"value": 7000, "unit": "rpm"}
